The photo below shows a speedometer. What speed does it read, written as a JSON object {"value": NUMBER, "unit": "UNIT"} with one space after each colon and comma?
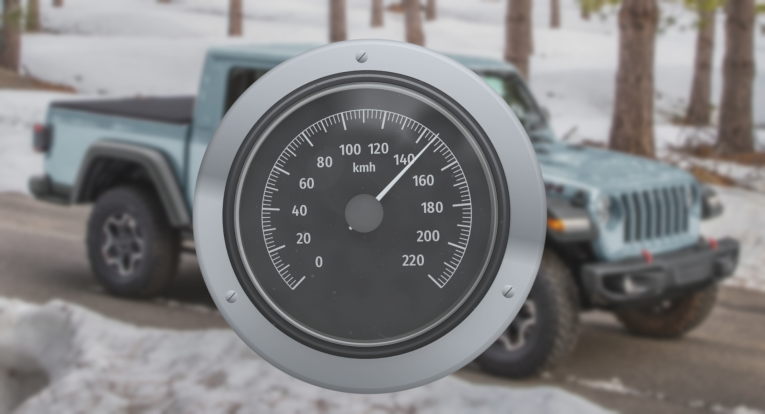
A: {"value": 146, "unit": "km/h"}
